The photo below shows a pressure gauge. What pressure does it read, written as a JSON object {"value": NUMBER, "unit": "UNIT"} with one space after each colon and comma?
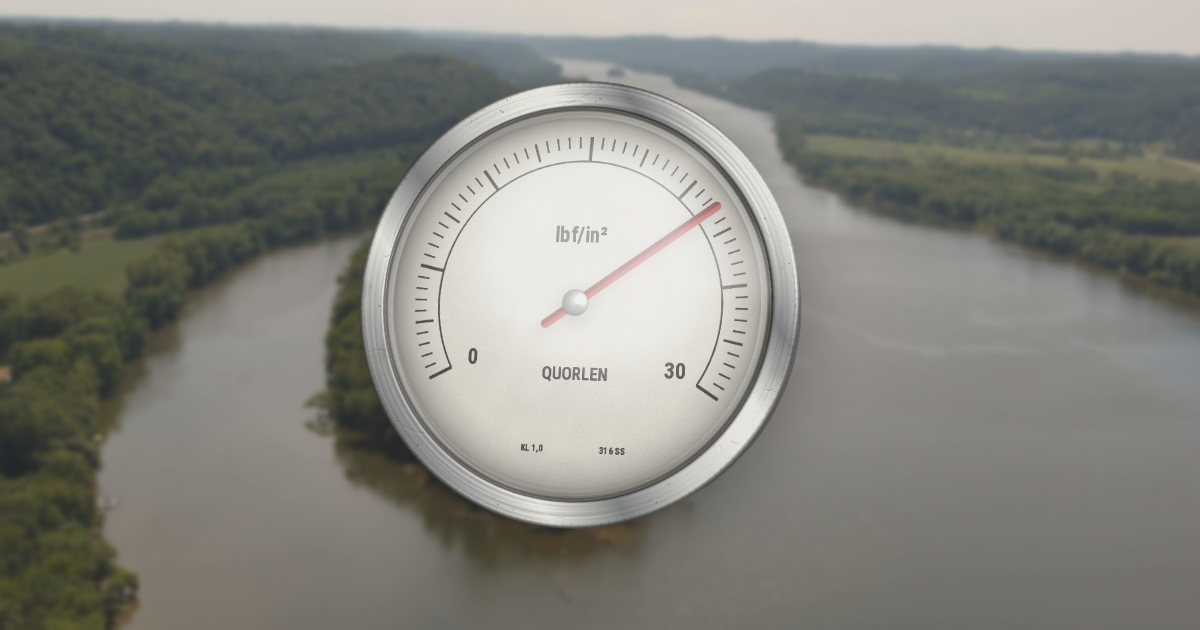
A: {"value": 21.5, "unit": "psi"}
